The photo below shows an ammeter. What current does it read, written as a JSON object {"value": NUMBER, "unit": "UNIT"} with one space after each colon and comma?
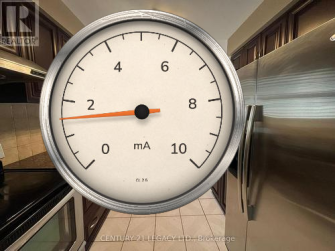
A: {"value": 1.5, "unit": "mA"}
